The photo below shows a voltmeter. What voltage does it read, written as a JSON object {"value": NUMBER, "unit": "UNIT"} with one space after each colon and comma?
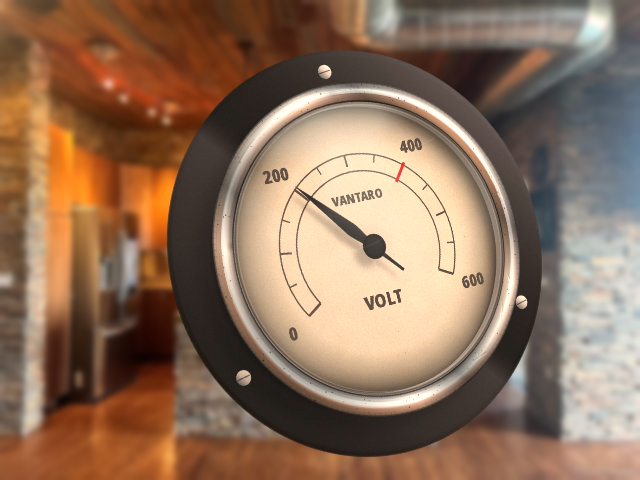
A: {"value": 200, "unit": "V"}
